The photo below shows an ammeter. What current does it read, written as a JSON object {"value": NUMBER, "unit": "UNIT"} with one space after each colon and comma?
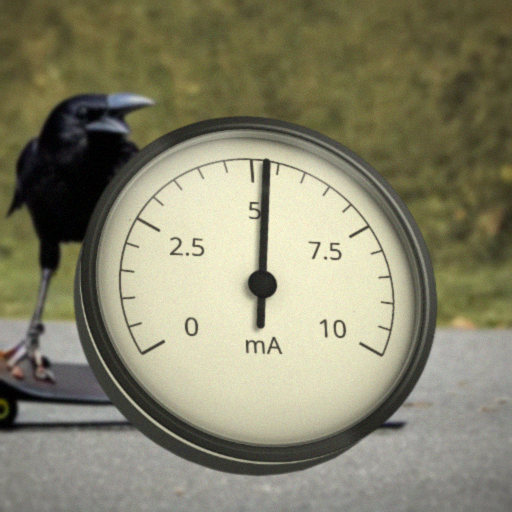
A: {"value": 5.25, "unit": "mA"}
